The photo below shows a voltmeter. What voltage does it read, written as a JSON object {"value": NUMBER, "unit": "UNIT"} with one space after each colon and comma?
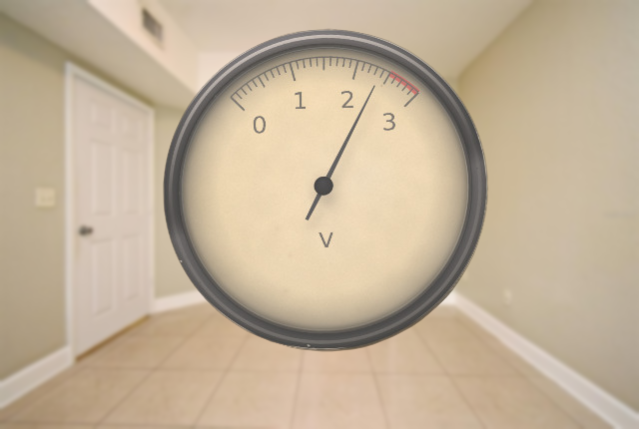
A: {"value": 2.4, "unit": "V"}
